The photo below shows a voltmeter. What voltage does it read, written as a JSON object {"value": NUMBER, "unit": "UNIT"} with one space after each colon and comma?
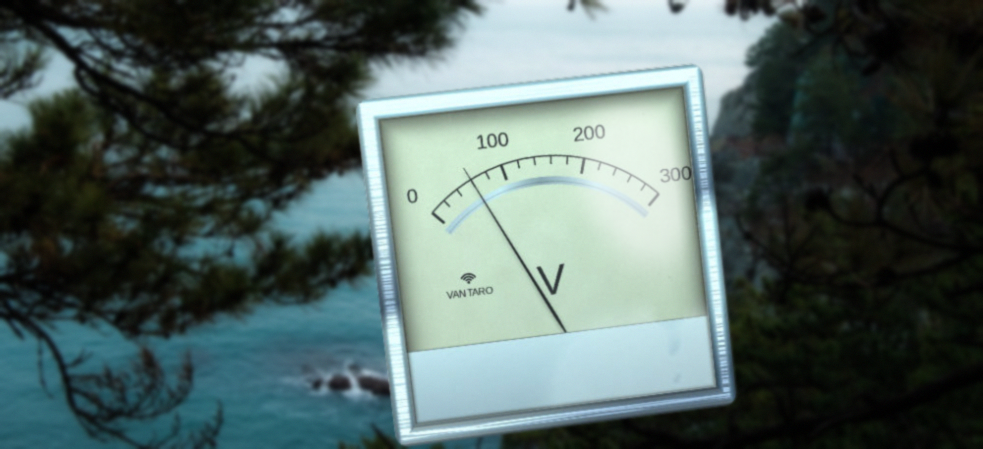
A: {"value": 60, "unit": "V"}
